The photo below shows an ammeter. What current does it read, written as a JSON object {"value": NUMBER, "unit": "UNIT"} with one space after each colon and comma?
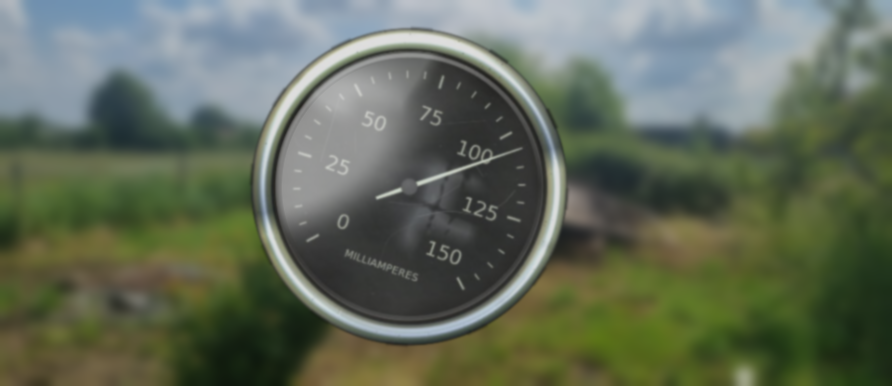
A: {"value": 105, "unit": "mA"}
